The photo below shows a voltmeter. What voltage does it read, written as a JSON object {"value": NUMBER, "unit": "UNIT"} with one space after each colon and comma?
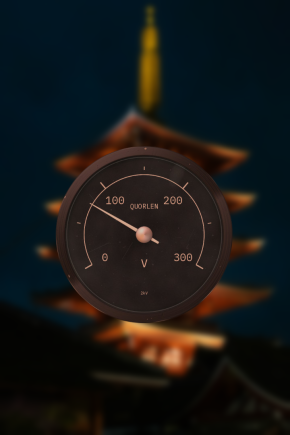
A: {"value": 75, "unit": "V"}
